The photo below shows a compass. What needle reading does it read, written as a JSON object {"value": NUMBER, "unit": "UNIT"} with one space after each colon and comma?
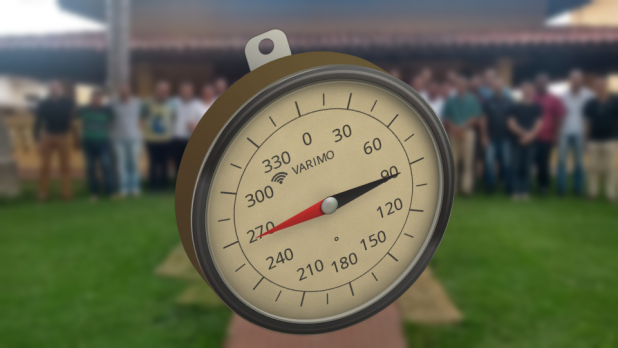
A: {"value": 270, "unit": "°"}
